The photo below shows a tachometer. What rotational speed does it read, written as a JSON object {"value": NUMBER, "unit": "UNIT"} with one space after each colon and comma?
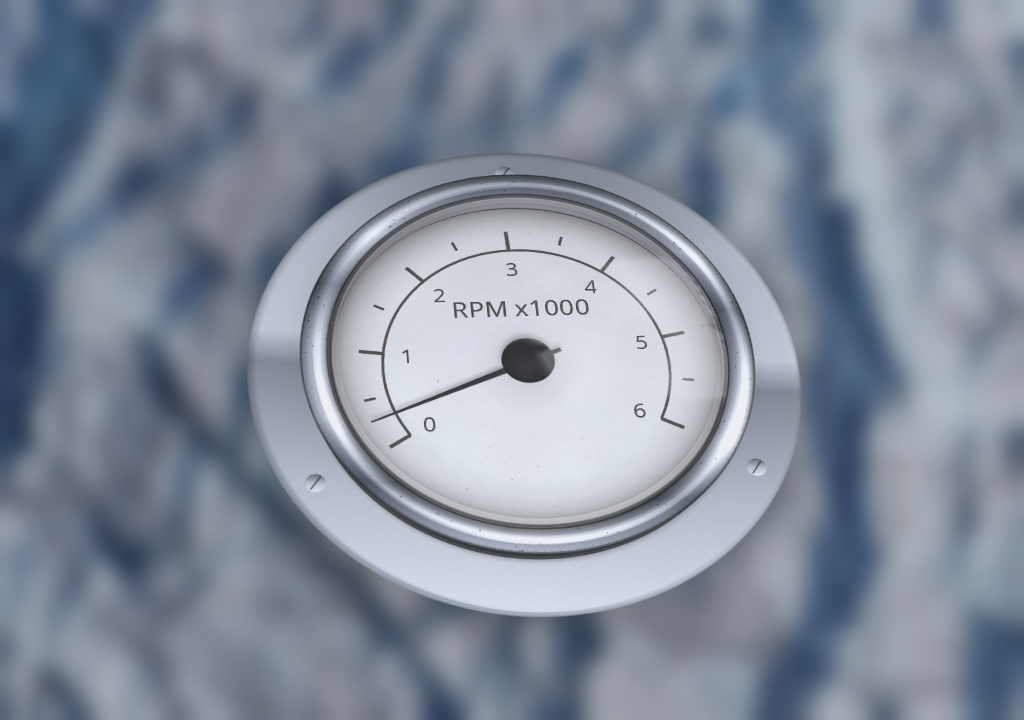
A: {"value": 250, "unit": "rpm"}
